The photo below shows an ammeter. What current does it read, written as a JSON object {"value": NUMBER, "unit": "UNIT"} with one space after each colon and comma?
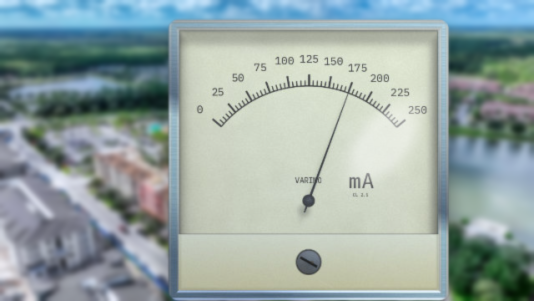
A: {"value": 175, "unit": "mA"}
